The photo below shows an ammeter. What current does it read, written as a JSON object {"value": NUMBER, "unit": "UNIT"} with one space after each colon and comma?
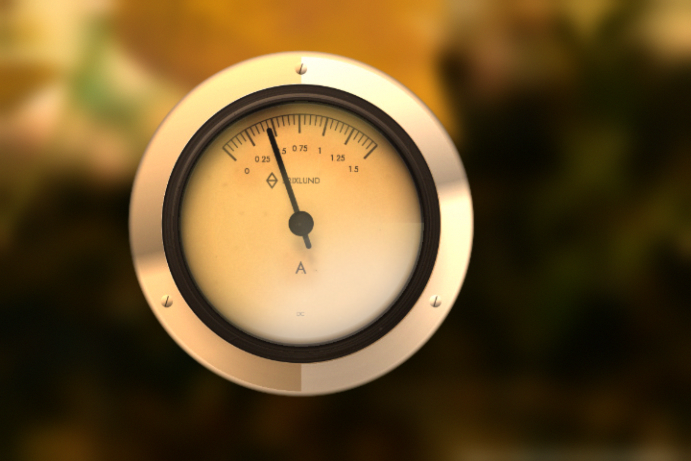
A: {"value": 0.45, "unit": "A"}
